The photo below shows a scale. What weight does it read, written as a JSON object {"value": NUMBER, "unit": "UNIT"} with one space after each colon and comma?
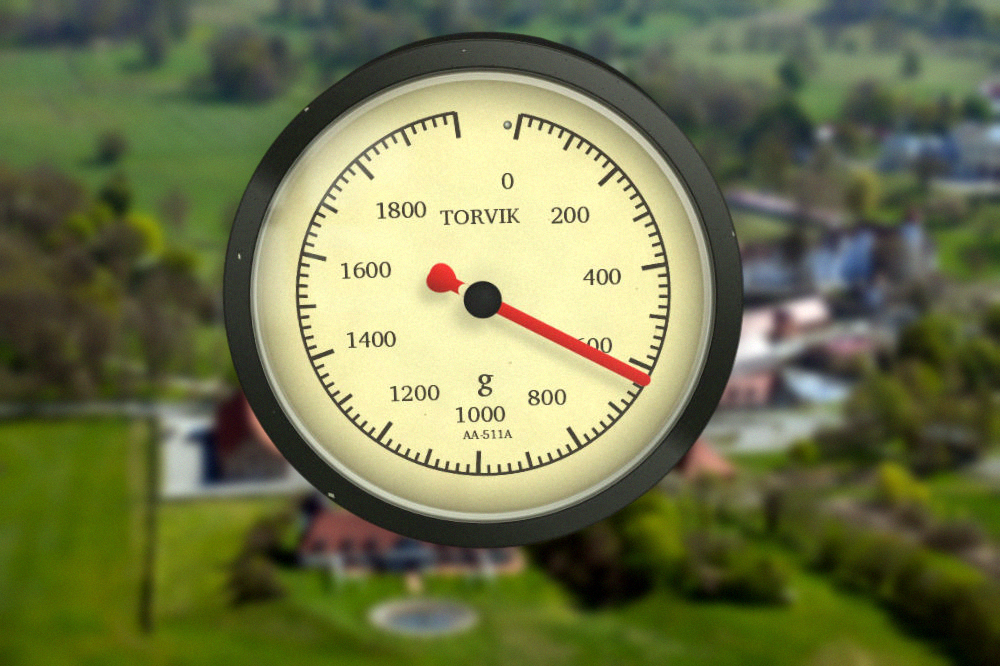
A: {"value": 620, "unit": "g"}
